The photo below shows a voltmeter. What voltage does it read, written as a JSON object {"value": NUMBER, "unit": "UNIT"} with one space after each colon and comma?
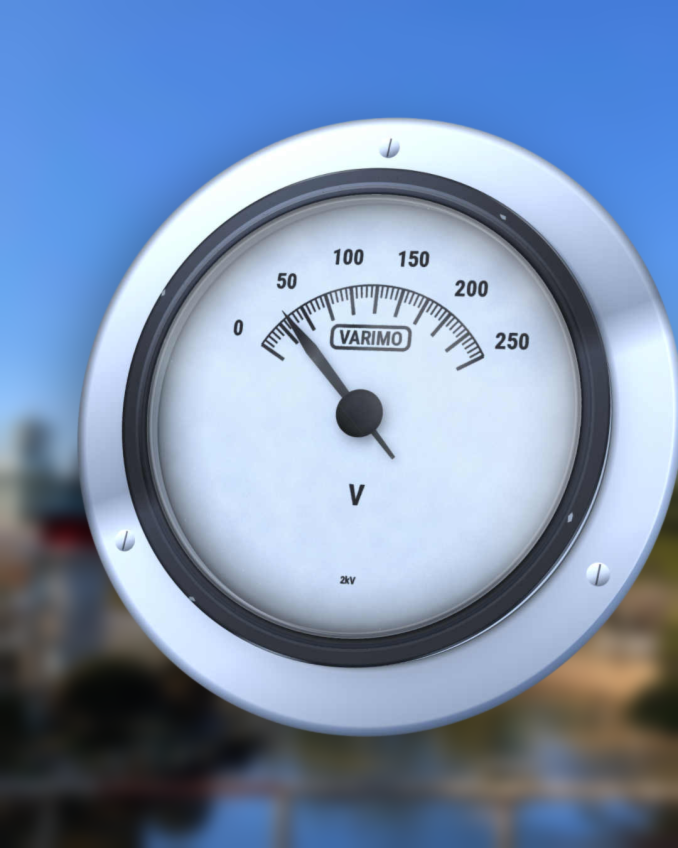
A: {"value": 35, "unit": "V"}
